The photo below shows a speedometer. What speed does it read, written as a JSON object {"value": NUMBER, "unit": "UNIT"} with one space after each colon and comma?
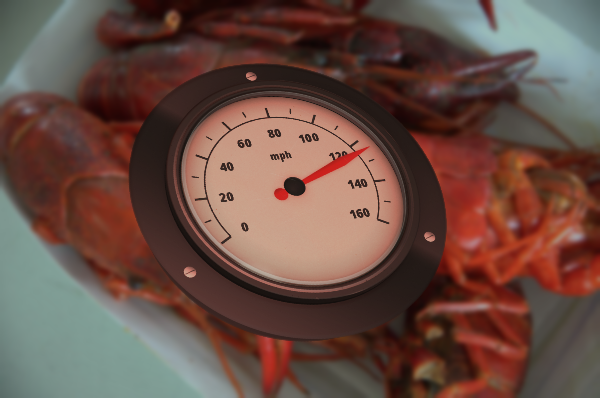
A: {"value": 125, "unit": "mph"}
